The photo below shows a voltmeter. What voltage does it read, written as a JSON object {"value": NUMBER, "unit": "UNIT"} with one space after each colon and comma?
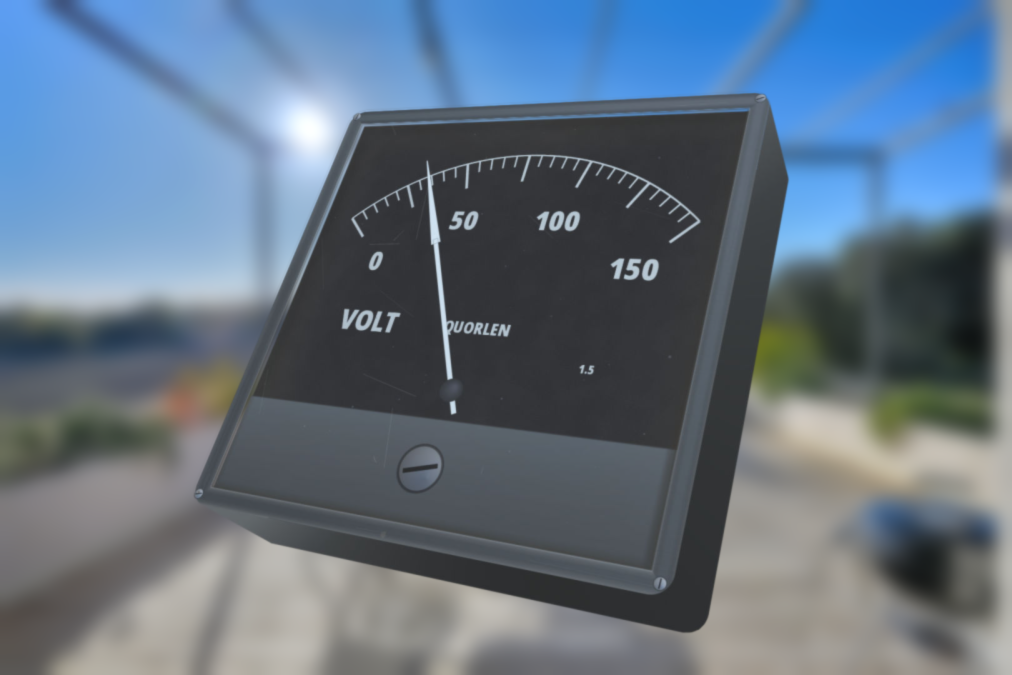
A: {"value": 35, "unit": "V"}
